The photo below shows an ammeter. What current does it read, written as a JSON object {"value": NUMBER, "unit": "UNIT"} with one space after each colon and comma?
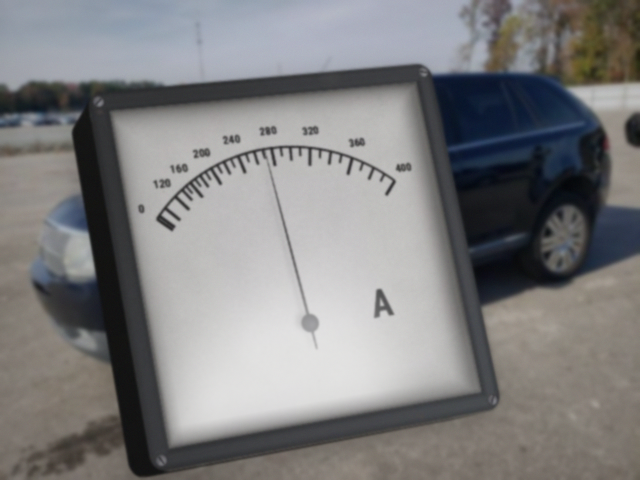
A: {"value": 270, "unit": "A"}
